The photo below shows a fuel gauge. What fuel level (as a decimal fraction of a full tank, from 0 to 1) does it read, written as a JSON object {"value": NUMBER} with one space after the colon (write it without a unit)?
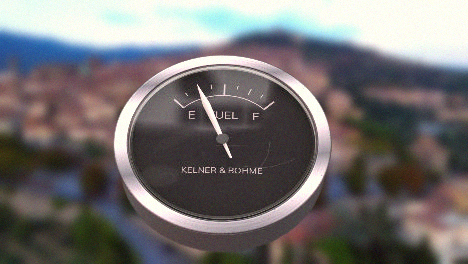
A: {"value": 0.25}
